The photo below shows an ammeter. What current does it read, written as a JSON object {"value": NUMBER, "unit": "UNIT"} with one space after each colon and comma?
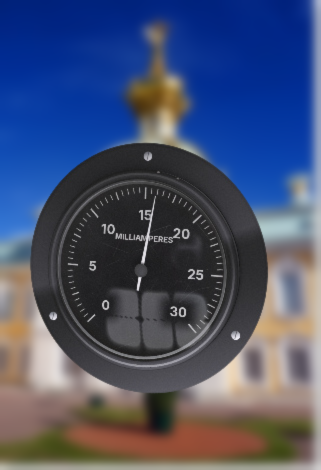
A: {"value": 16, "unit": "mA"}
